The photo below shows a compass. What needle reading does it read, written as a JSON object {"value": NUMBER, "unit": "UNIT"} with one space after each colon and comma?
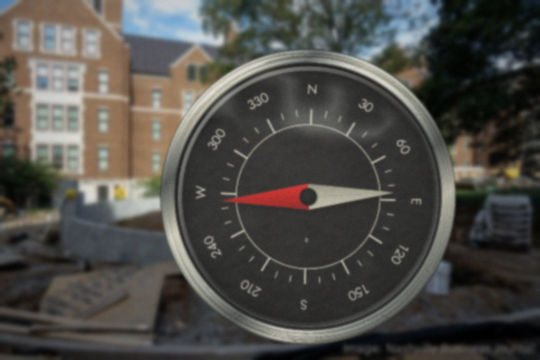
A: {"value": 265, "unit": "°"}
